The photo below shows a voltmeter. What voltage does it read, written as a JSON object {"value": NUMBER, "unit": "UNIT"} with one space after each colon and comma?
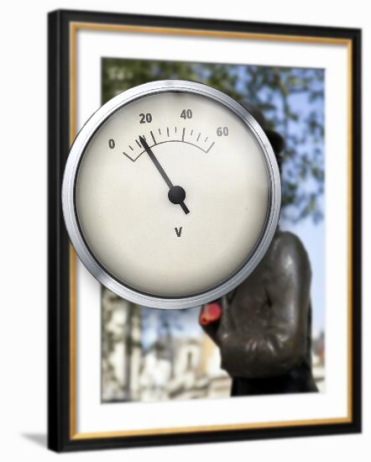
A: {"value": 12.5, "unit": "V"}
